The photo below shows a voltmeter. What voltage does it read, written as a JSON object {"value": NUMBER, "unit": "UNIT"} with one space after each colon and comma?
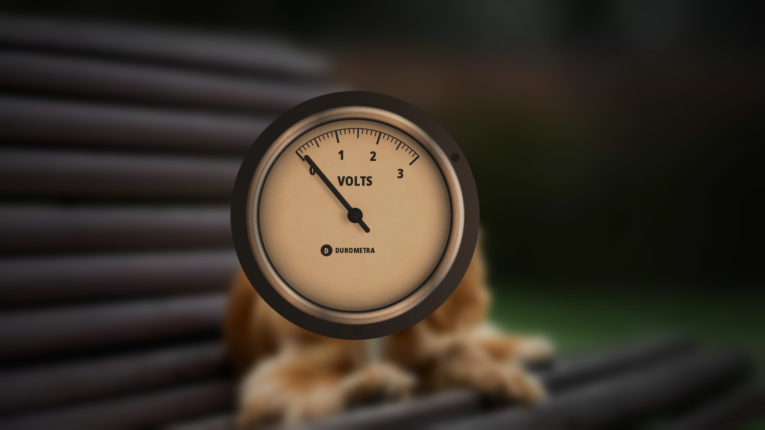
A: {"value": 0.1, "unit": "V"}
